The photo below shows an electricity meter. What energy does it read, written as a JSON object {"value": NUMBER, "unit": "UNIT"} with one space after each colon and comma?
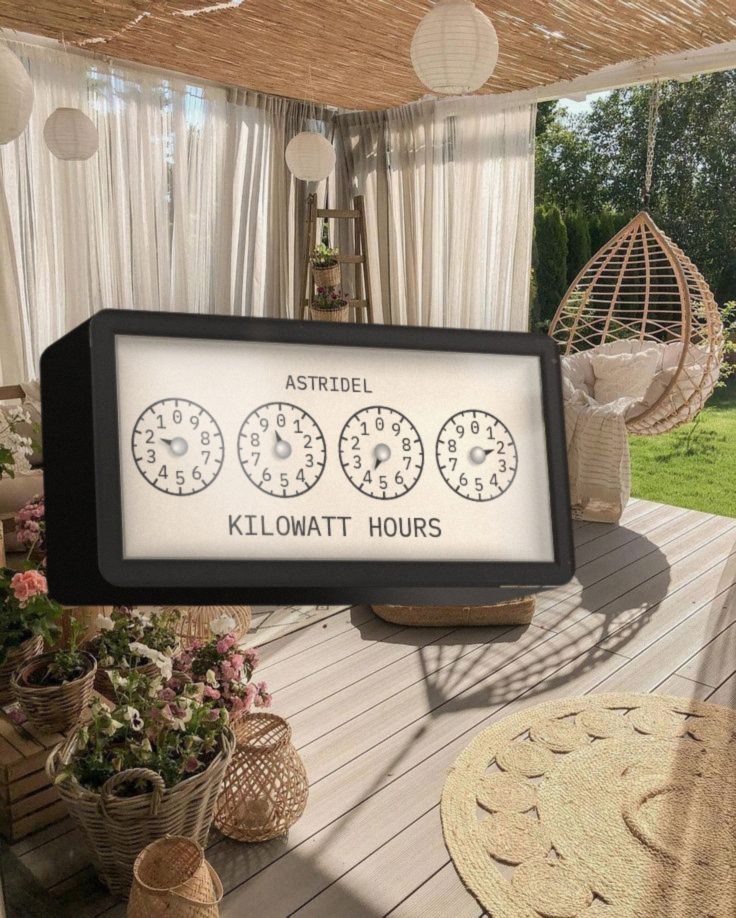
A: {"value": 1942, "unit": "kWh"}
